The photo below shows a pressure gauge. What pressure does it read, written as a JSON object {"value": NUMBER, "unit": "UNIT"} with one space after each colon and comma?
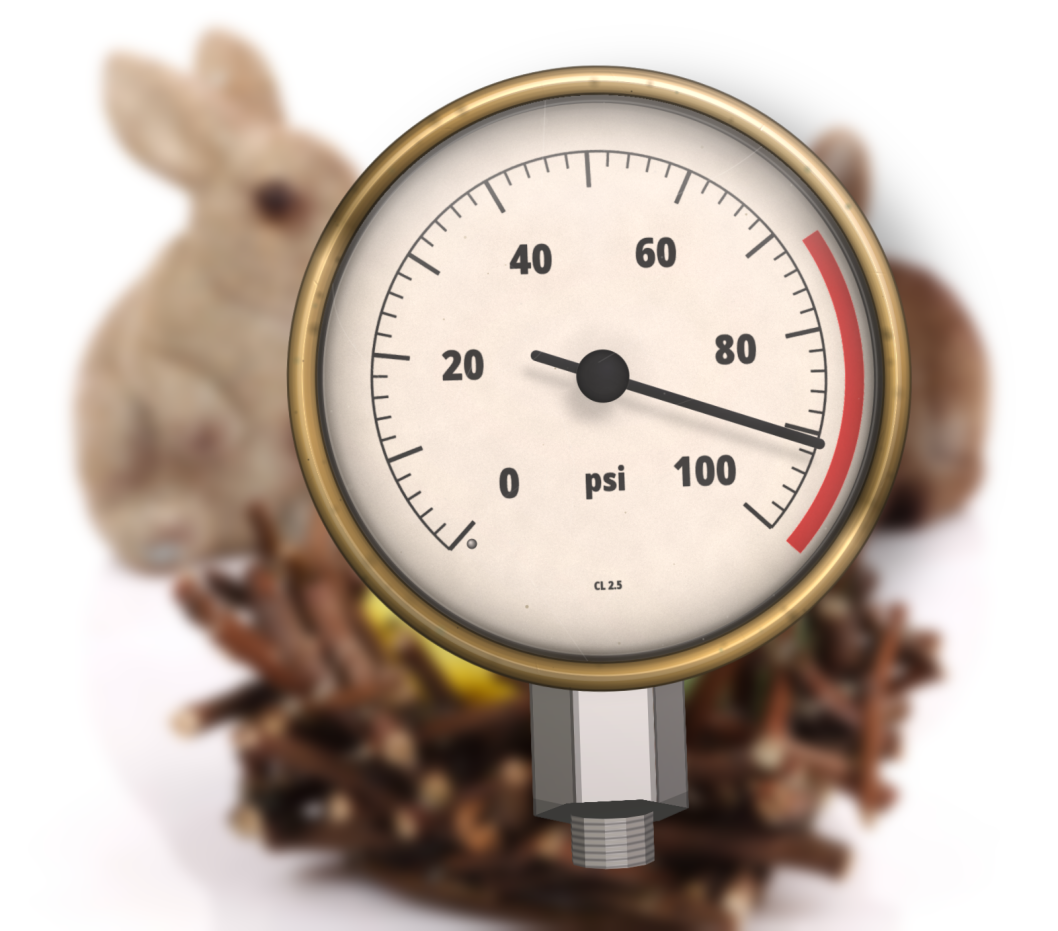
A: {"value": 91, "unit": "psi"}
